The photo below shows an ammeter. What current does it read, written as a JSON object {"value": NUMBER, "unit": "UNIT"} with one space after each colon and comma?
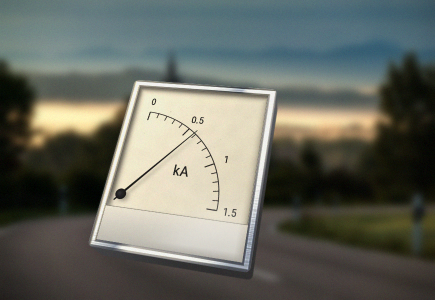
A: {"value": 0.6, "unit": "kA"}
